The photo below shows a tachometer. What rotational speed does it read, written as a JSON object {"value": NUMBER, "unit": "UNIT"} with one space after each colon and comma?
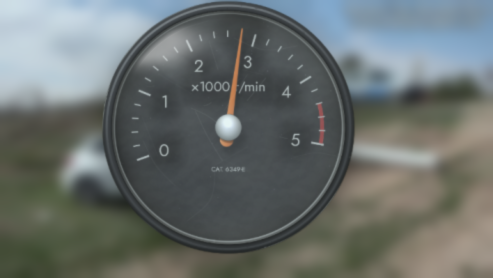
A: {"value": 2800, "unit": "rpm"}
